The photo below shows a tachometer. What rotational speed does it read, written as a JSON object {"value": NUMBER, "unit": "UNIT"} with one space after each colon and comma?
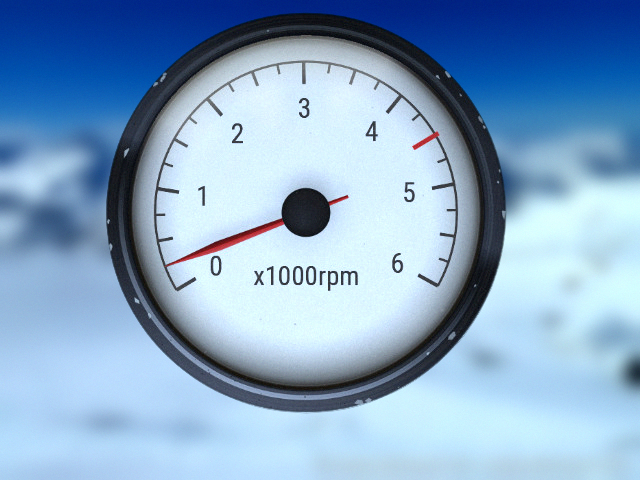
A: {"value": 250, "unit": "rpm"}
